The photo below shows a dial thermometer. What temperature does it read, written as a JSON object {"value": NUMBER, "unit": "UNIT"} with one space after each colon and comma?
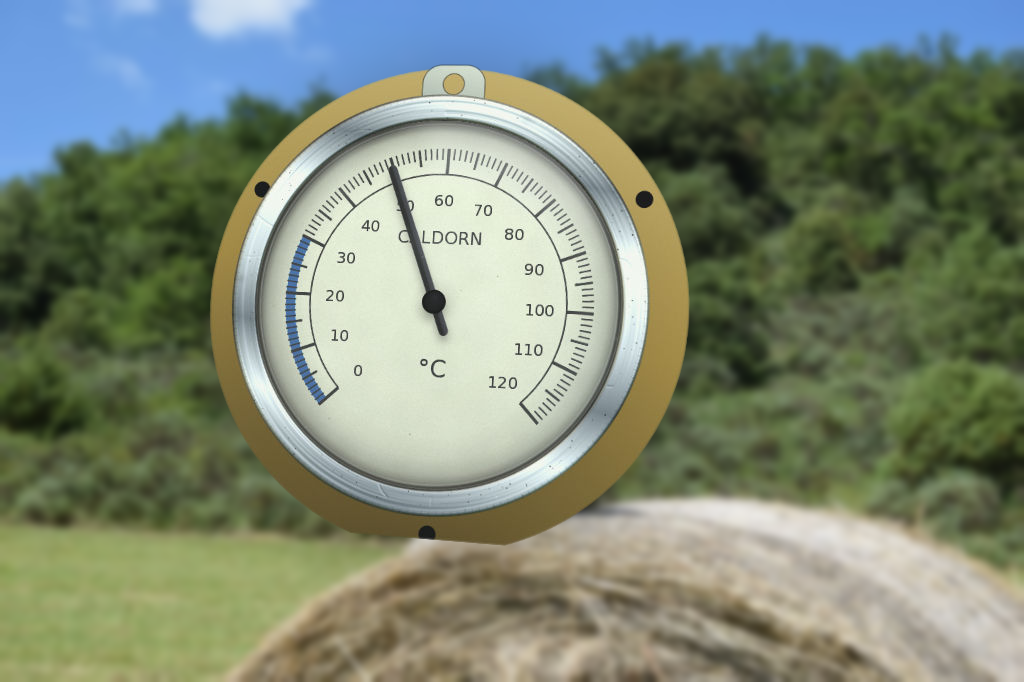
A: {"value": 50, "unit": "°C"}
